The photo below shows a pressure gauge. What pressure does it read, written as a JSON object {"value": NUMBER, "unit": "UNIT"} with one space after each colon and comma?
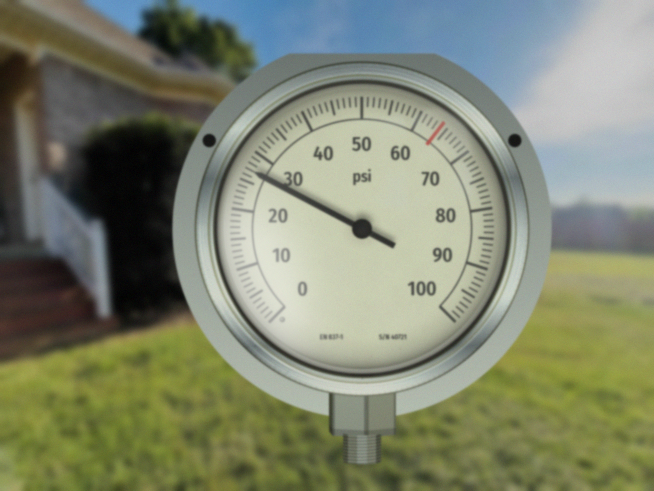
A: {"value": 27, "unit": "psi"}
